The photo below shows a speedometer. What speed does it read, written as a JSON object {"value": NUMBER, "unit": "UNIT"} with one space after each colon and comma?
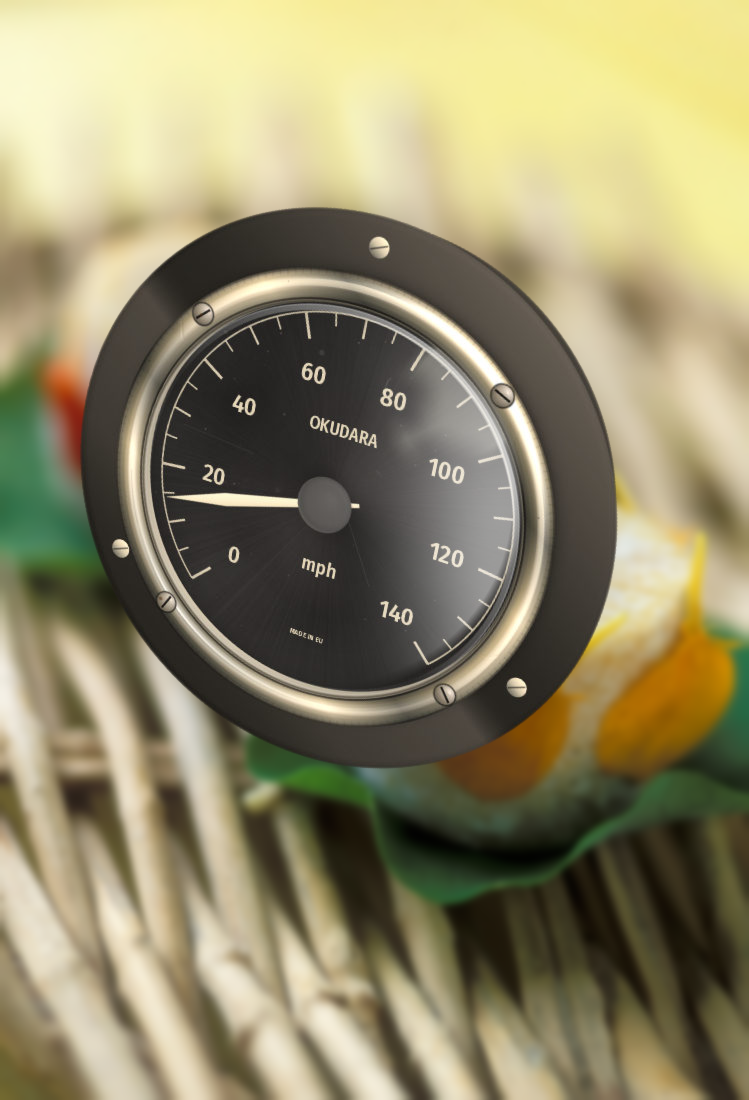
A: {"value": 15, "unit": "mph"}
